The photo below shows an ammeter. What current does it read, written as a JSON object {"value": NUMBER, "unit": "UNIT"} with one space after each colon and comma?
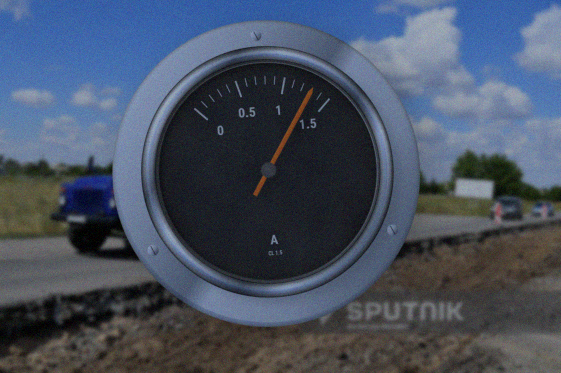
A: {"value": 1.3, "unit": "A"}
